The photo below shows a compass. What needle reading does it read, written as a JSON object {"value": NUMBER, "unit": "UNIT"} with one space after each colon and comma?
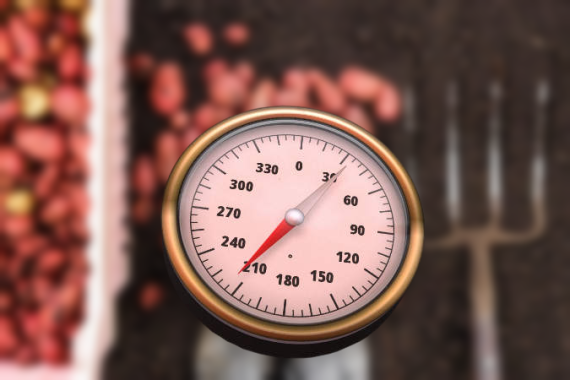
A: {"value": 215, "unit": "°"}
